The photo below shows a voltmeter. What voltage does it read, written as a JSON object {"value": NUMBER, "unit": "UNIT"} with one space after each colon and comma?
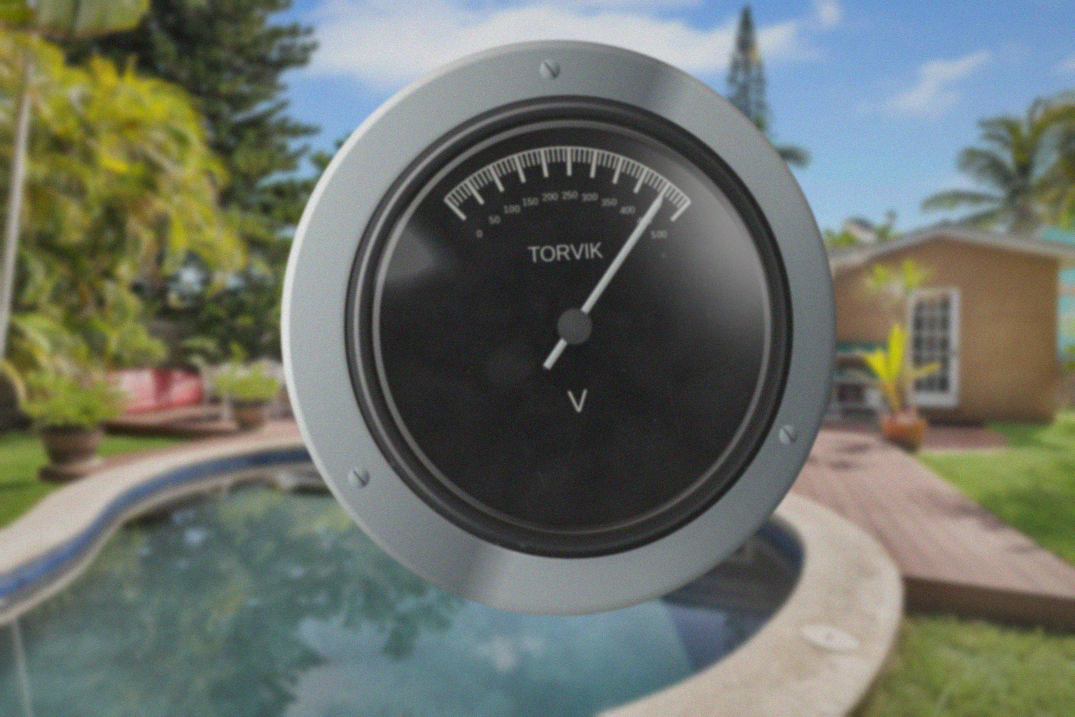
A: {"value": 450, "unit": "V"}
